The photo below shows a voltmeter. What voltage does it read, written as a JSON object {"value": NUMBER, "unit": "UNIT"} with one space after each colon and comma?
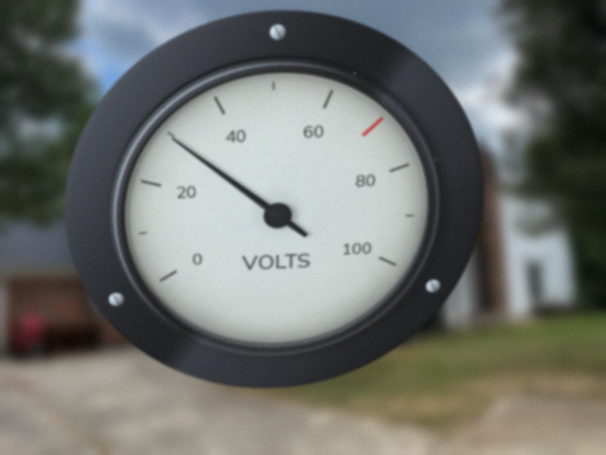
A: {"value": 30, "unit": "V"}
